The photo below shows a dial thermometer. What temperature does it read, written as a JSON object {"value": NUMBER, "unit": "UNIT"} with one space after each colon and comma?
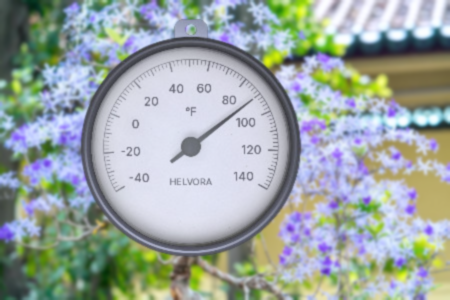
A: {"value": 90, "unit": "°F"}
